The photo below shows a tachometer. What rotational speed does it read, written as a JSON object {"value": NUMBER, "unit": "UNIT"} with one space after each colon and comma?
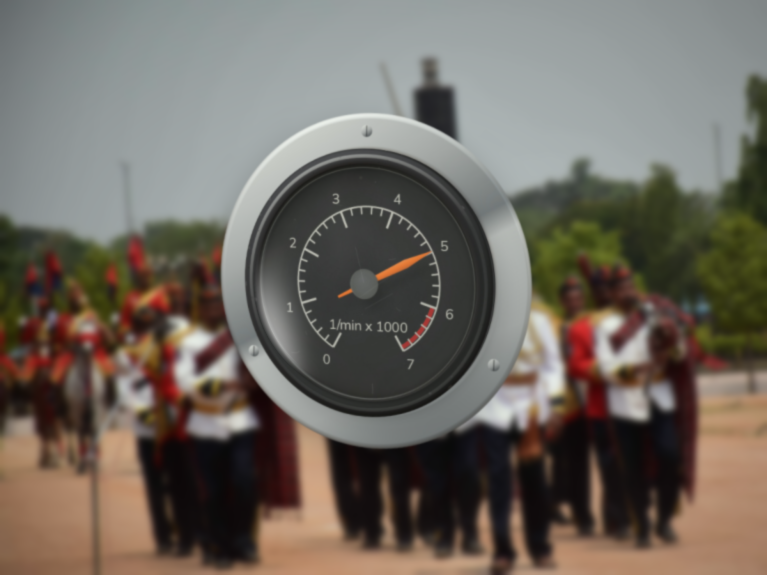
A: {"value": 5000, "unit": "rpm"}
